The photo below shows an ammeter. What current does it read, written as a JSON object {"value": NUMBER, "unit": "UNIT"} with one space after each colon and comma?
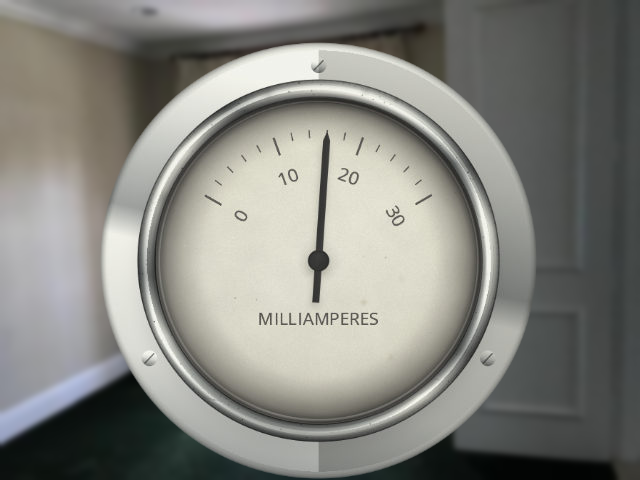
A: {"value": 16, "unit": "mA"}
